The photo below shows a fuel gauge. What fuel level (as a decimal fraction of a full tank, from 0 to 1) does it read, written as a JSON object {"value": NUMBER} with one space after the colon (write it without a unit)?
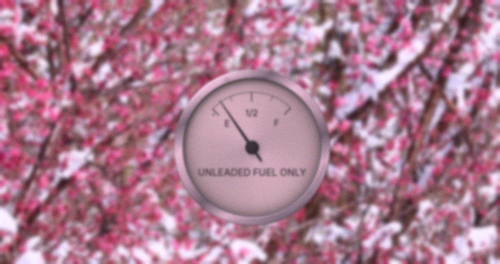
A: {"value": 0.125}
